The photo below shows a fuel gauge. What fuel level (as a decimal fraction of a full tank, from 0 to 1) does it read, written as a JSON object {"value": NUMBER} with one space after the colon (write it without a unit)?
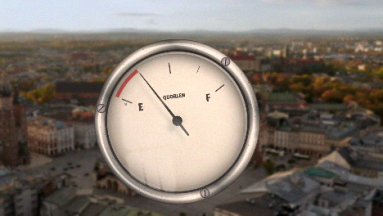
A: {"value": 0.25}
